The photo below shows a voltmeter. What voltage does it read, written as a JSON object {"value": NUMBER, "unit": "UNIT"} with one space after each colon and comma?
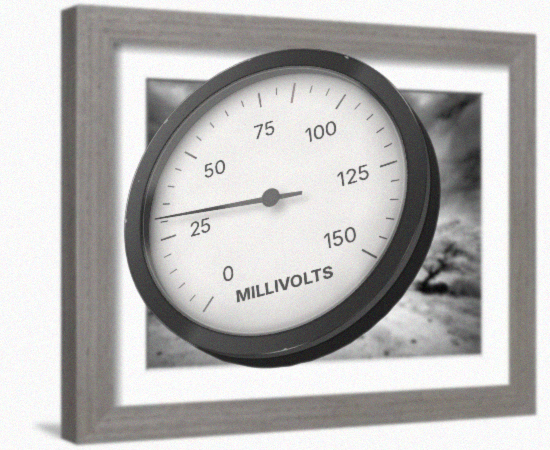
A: {"value": 30, "unit": "mV"}
